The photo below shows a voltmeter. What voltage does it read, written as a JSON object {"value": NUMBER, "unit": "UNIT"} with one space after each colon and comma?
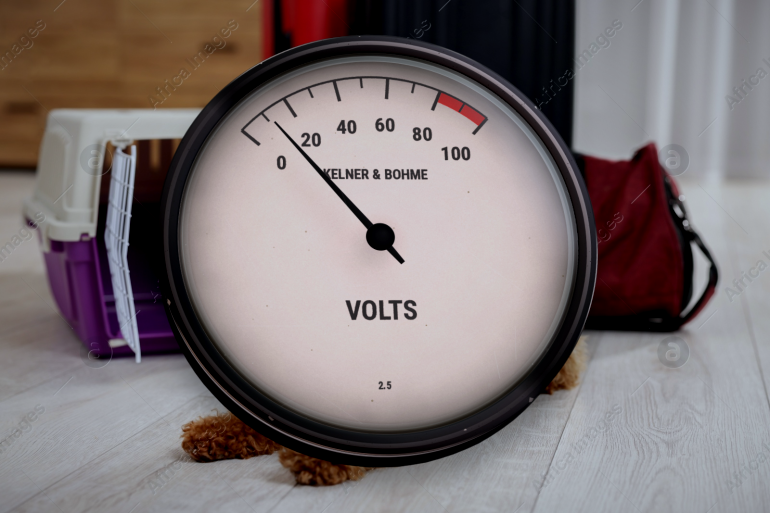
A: {"value": 10, "unit": "V"}
